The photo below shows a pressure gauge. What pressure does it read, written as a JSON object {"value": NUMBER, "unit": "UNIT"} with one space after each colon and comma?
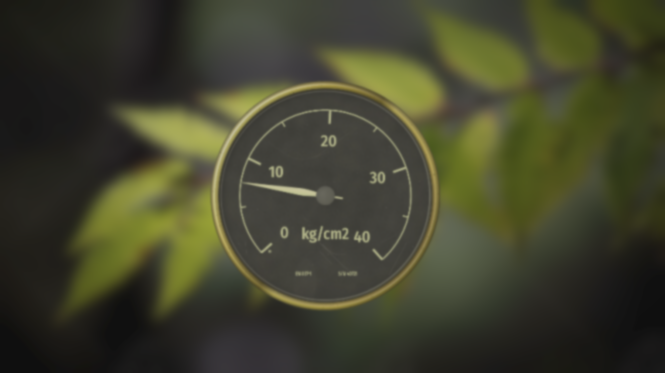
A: {"value": 7.5, "unit": "kg/cm²"}
